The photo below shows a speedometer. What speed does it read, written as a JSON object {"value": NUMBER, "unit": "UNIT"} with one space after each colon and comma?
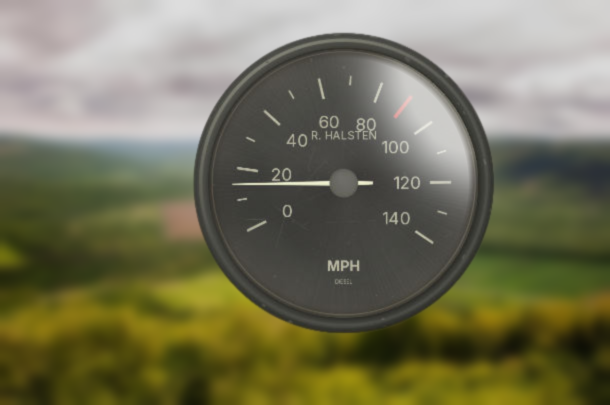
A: {"value": 15, "unit": "mph"}
